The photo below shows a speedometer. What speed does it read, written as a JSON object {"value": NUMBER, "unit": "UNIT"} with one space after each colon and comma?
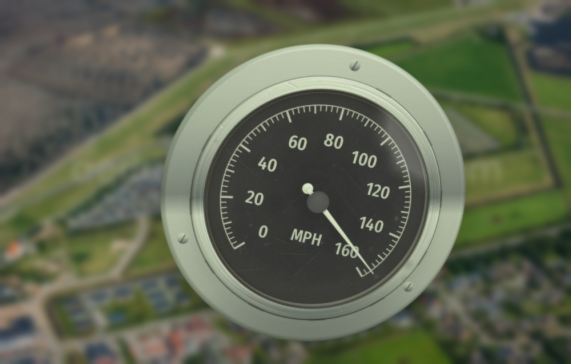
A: {"value": 156, "unit": "mph"}
